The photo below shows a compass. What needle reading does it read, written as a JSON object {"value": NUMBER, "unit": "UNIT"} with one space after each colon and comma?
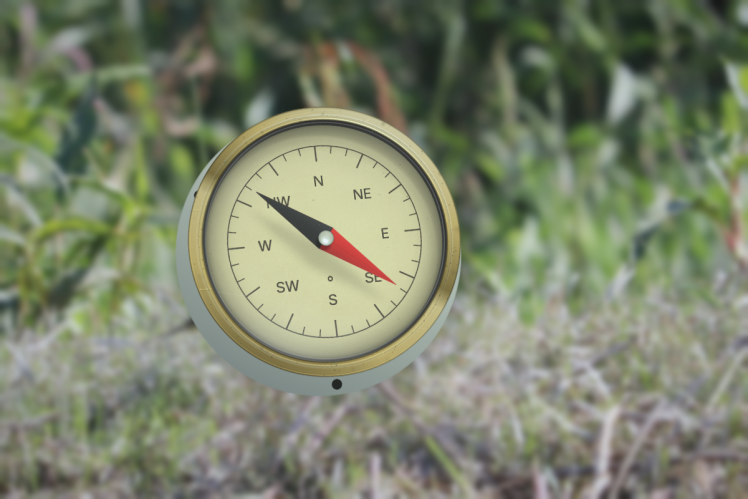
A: {"value": 130, "unit": "°"}
